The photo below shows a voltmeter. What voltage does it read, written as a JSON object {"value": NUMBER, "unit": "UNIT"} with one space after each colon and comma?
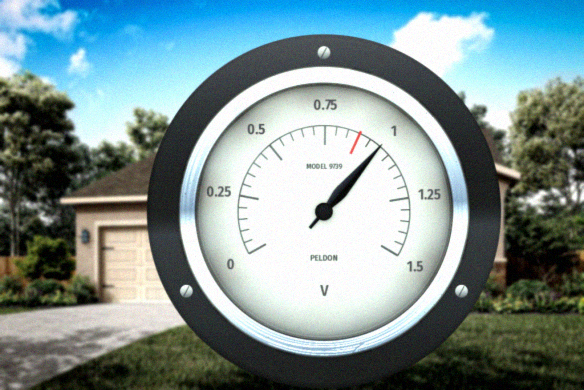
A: {"value": 1, "unit": "V"}
